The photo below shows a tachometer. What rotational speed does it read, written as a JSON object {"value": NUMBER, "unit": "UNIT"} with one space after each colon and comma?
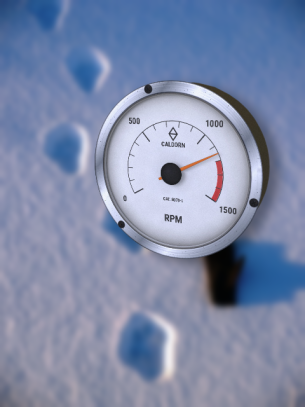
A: {"value": 1150, "unit": "rpm"}
